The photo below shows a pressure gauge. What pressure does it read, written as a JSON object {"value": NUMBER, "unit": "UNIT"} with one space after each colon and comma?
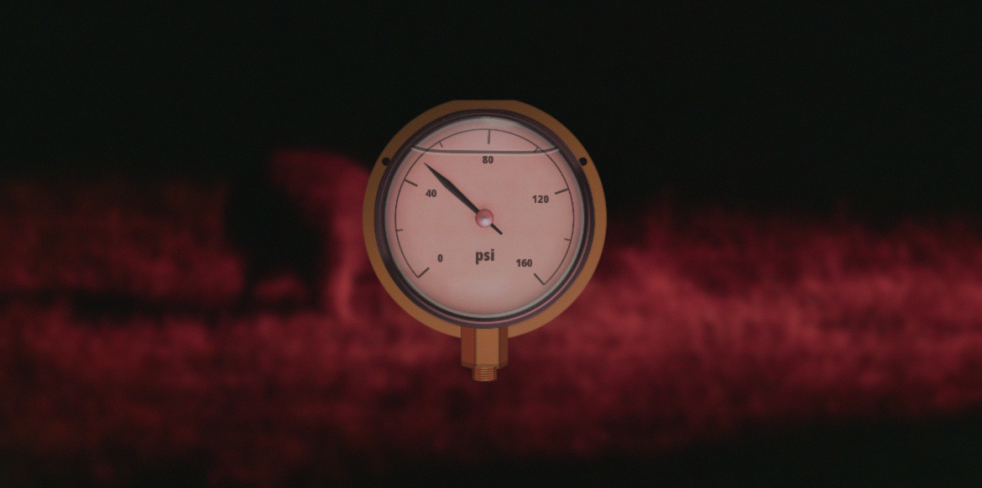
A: {"value": 50, "unit": "psi"}
